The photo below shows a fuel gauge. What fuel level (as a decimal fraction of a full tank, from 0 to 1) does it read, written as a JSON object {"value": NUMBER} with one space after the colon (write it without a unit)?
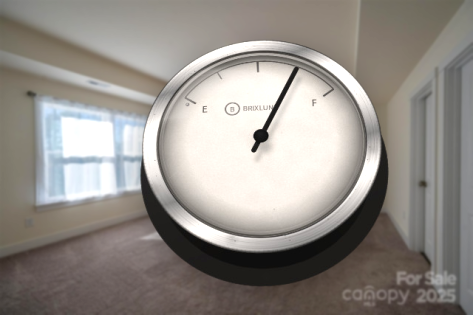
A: {"value": 0.75}
